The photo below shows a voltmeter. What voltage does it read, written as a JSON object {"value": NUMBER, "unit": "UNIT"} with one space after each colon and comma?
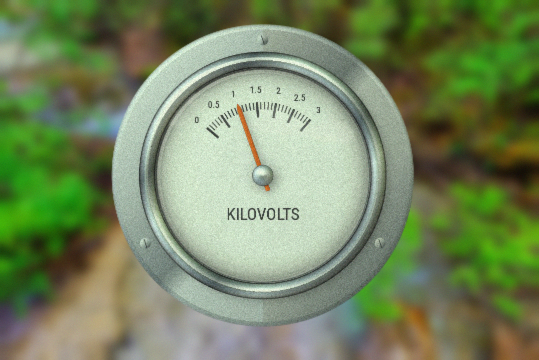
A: {"value": 1, "unit": "kV"}
